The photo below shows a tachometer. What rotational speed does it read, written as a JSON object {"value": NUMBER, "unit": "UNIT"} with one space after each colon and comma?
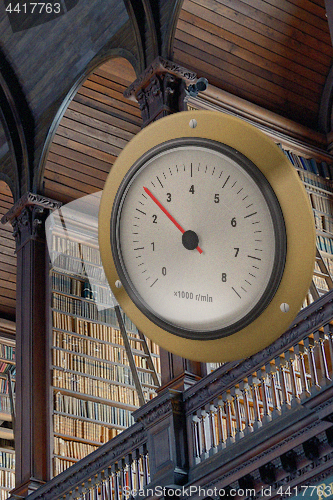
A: {"value": 2600, "unit": "rpm"}
